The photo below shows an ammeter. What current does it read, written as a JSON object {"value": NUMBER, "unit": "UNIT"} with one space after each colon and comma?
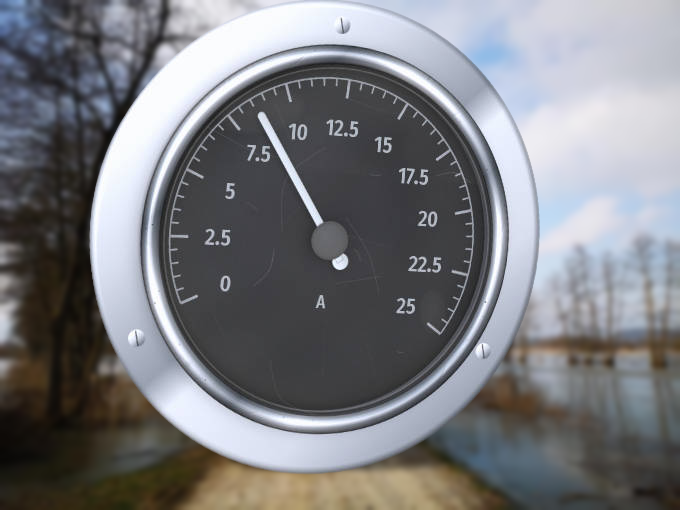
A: {"value": 8.5, "unit": "A"}
